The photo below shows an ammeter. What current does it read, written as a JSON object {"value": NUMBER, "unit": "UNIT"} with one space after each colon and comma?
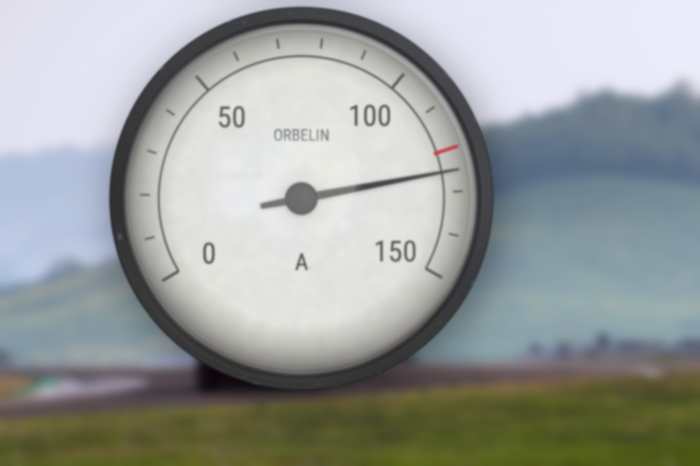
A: {"value": 125, "unit": "A"}
